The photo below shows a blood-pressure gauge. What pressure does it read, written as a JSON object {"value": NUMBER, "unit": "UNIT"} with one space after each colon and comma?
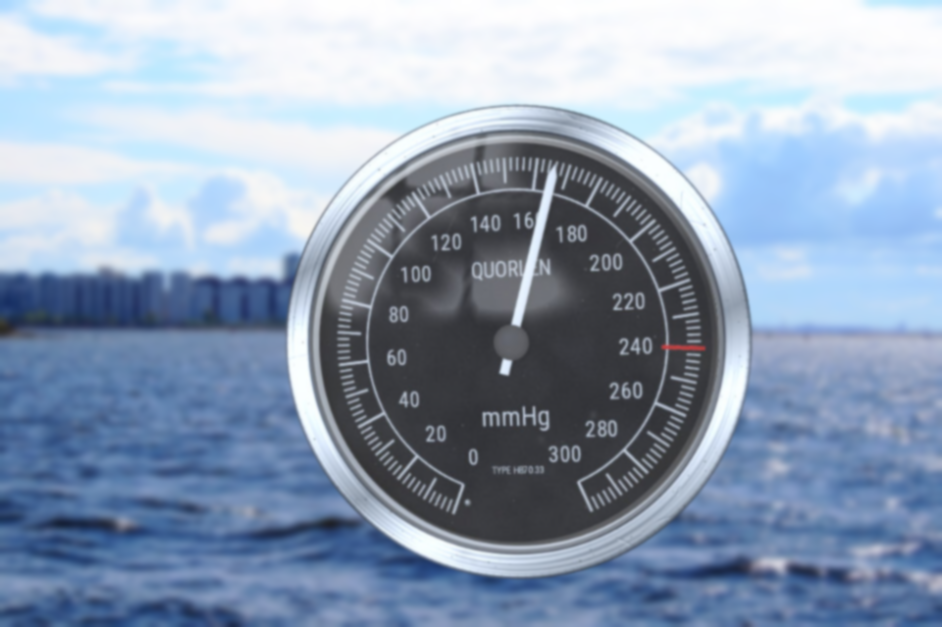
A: {"value": 166, "unit": "mmHg"}
